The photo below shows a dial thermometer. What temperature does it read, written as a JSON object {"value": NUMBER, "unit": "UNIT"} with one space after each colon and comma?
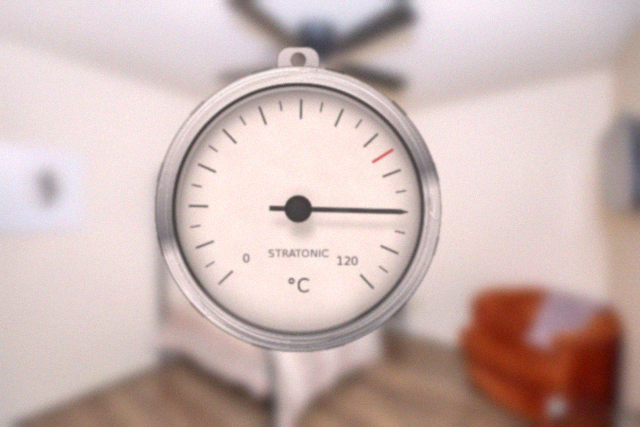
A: {"value": 100, "unit": "°C"}
